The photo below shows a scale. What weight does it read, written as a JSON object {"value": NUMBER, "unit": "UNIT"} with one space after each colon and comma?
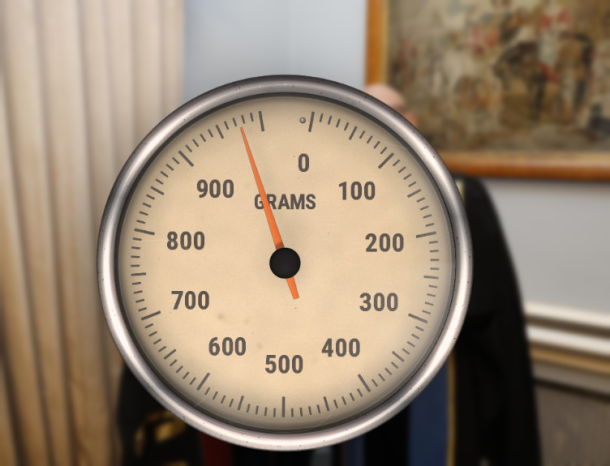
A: {"value": 975, "unit": "g"}
